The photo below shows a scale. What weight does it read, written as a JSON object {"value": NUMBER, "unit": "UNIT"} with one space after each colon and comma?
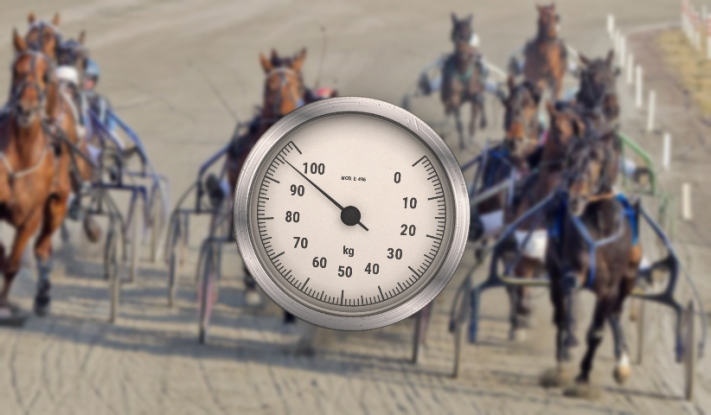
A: {"value": 96, "unit": "kg"}
